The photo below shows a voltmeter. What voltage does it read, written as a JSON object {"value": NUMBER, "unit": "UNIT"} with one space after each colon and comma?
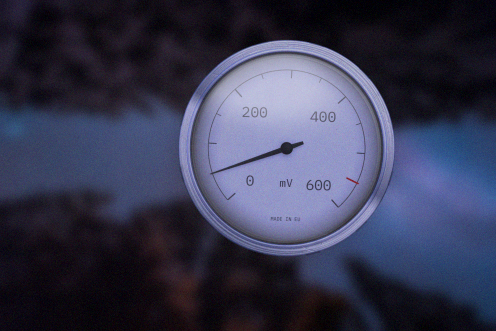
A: {"value": 50, "unit": "mV"}
